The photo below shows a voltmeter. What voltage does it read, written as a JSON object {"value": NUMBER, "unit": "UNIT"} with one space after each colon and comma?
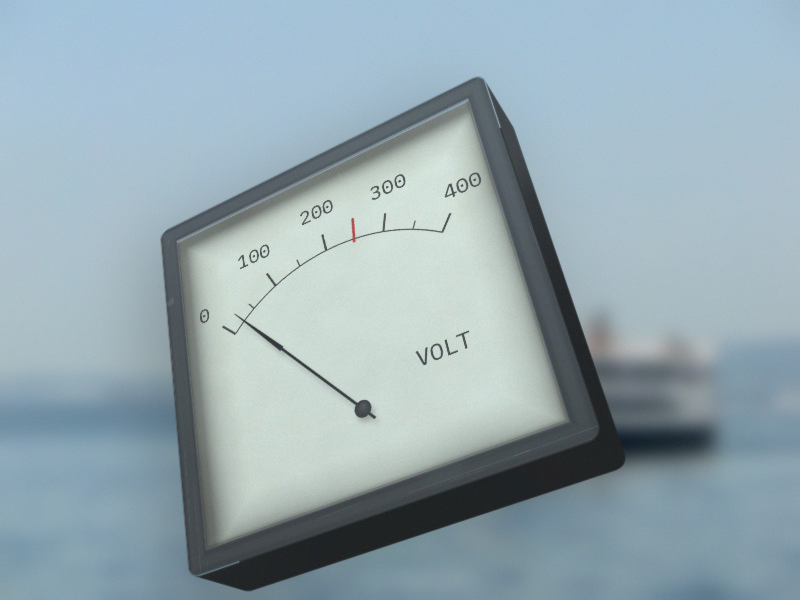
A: {"value": 25, "unit": "V"}
